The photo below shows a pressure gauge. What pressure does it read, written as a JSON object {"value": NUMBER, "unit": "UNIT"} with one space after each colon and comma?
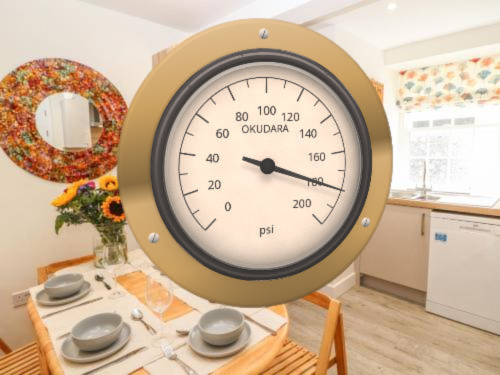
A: {"value": 180, "unit": "psi"}
